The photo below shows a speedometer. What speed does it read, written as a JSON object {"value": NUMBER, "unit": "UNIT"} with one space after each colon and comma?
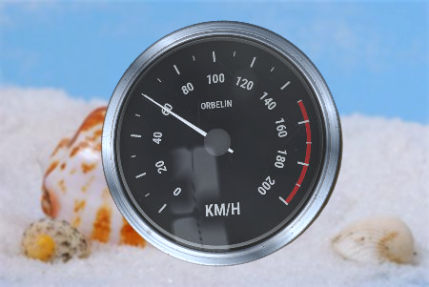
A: {"value": 60, "unit": "km/h"}
